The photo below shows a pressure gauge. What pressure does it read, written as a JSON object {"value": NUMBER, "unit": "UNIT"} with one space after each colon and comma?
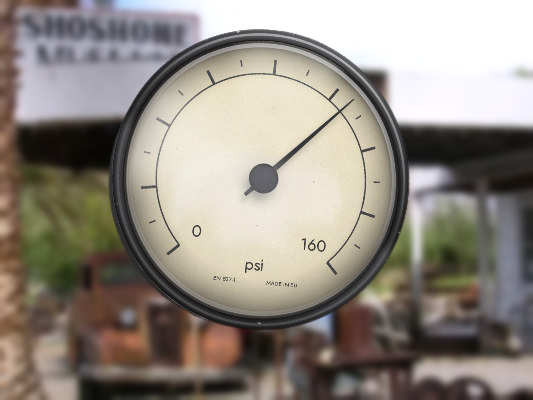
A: {"value": 105, "unit": "psi"}
